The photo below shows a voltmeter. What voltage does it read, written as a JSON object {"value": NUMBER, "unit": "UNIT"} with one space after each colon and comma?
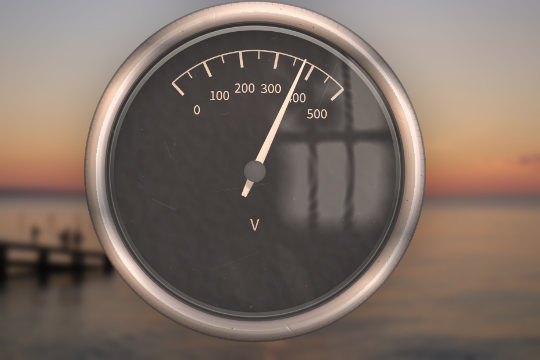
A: {"value": 375, "unit": "V"}
